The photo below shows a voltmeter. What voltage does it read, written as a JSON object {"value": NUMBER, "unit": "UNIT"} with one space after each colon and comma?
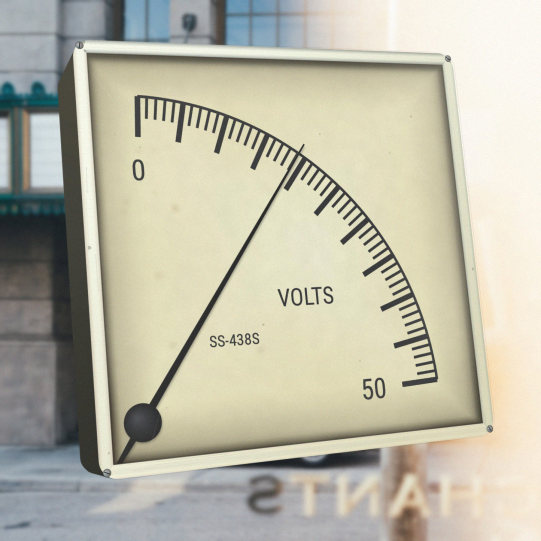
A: {"value": 19, "unit": "V"}
